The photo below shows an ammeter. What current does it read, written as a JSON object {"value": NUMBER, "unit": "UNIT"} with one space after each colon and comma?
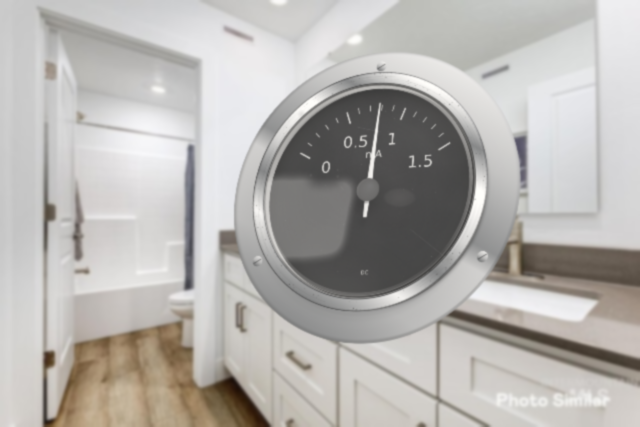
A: {"value": 0.8, "unit": "mA"}
